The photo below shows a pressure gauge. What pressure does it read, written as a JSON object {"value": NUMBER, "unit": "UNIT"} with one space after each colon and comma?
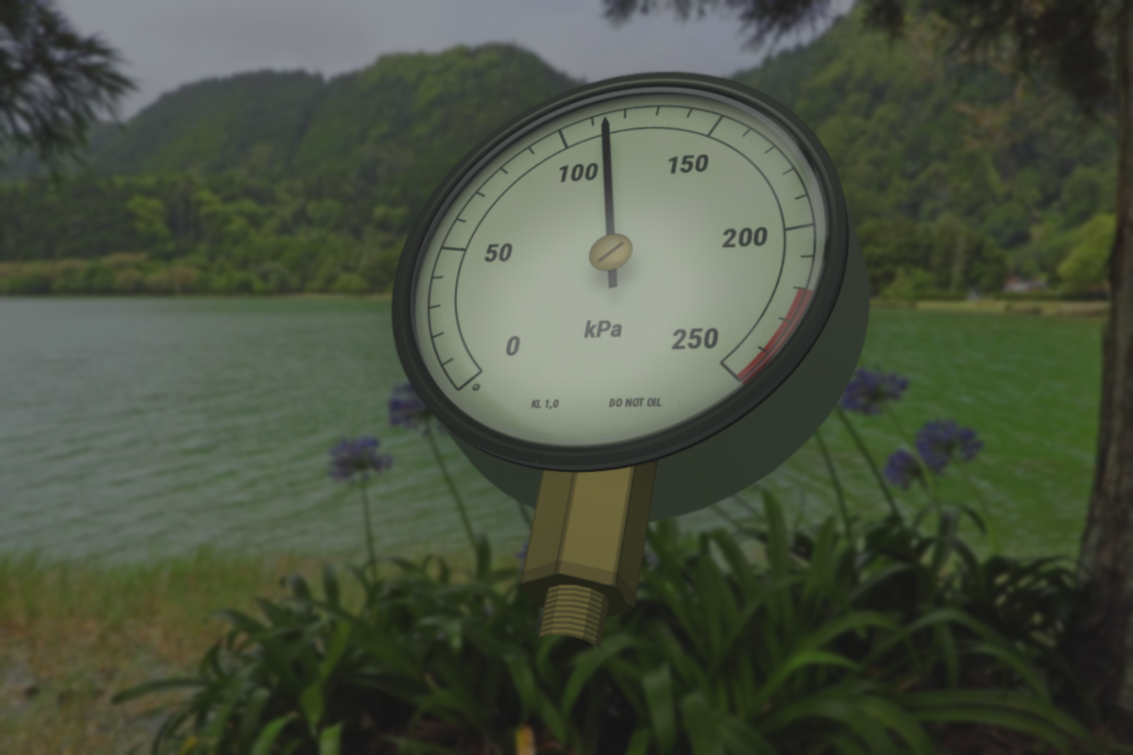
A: {"value": 115, "unit": "kPa"}
